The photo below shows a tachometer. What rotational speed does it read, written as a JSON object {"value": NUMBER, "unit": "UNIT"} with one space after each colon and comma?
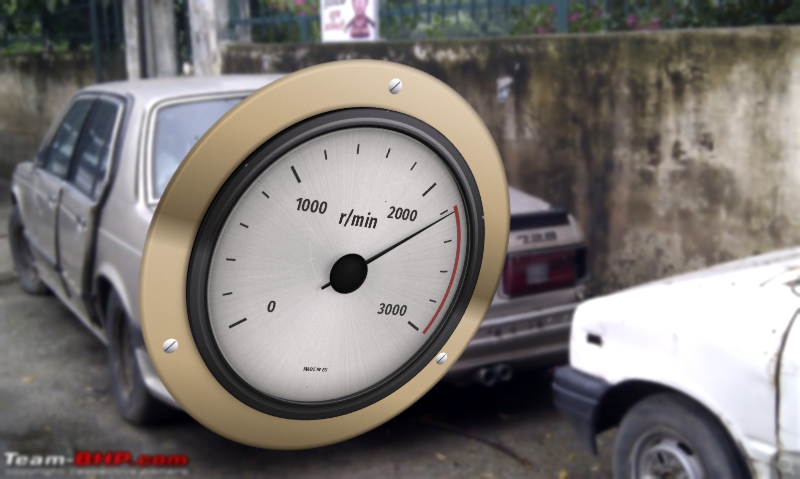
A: {"value": 2200, "unit": "rpm"}
